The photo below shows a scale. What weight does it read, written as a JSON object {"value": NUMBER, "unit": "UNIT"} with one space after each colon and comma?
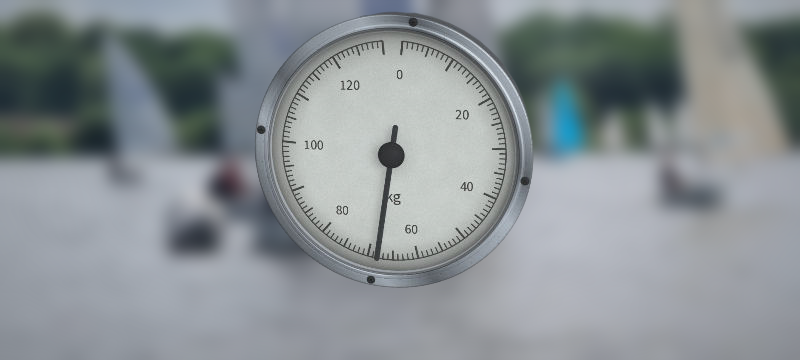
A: {"value": 68, "unit": "kg"}
